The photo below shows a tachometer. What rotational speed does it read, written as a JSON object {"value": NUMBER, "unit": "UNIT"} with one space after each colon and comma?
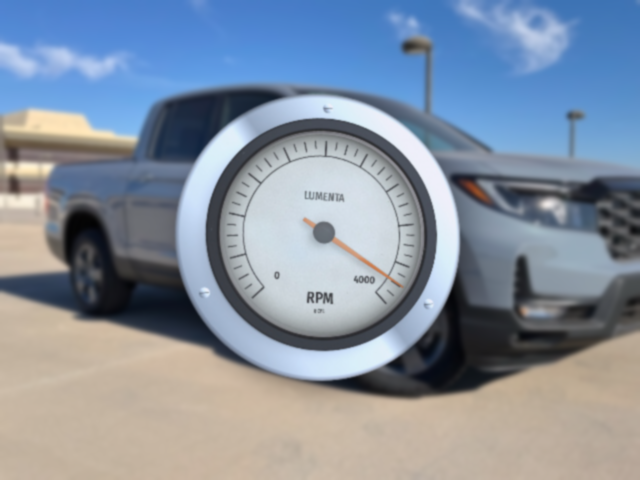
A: {"value": 3800, "unit": "rpm"}
